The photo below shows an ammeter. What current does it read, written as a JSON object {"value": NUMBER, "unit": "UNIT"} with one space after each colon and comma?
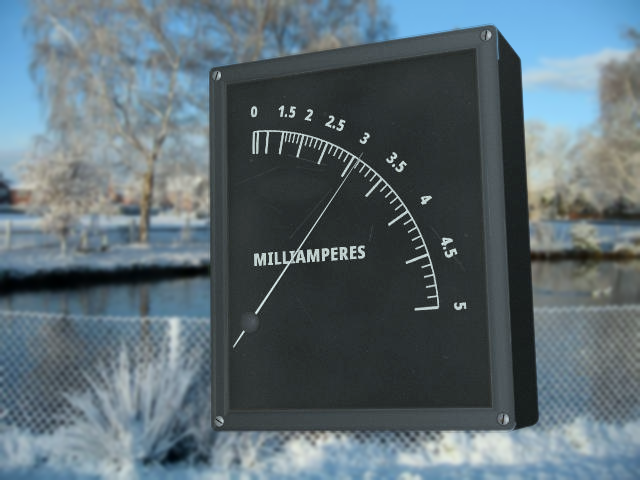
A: {"value": 3.1, "unit": "mA"}
